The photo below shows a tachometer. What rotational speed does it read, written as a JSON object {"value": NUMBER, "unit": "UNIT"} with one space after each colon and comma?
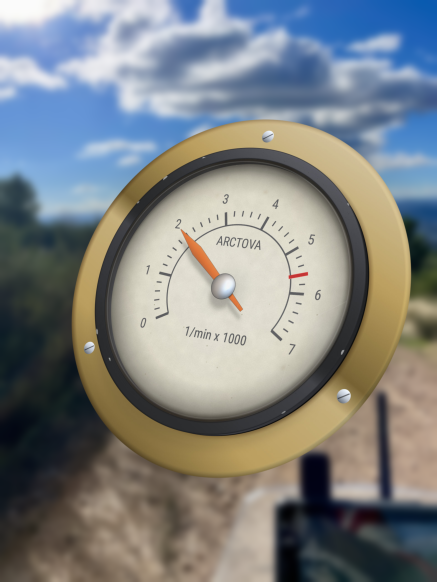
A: {"value": 2000, "unit": "rpm"}
